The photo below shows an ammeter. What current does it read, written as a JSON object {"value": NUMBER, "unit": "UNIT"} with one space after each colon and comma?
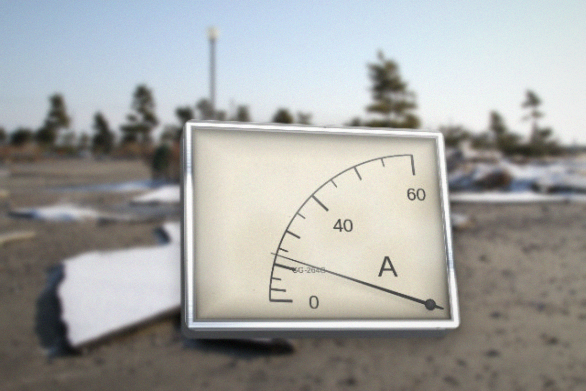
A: {"value": 22.5, "unit": "A"}
